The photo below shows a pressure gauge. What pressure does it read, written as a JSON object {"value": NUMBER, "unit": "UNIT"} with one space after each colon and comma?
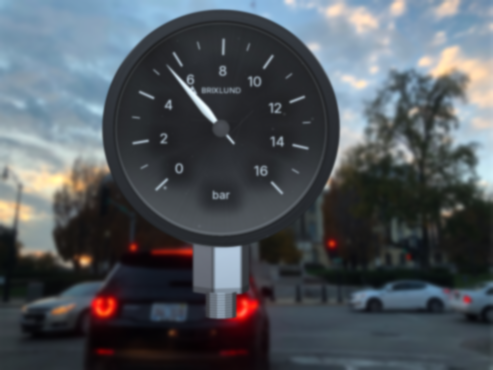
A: {"value": 5.5, "unit": "bar"}
